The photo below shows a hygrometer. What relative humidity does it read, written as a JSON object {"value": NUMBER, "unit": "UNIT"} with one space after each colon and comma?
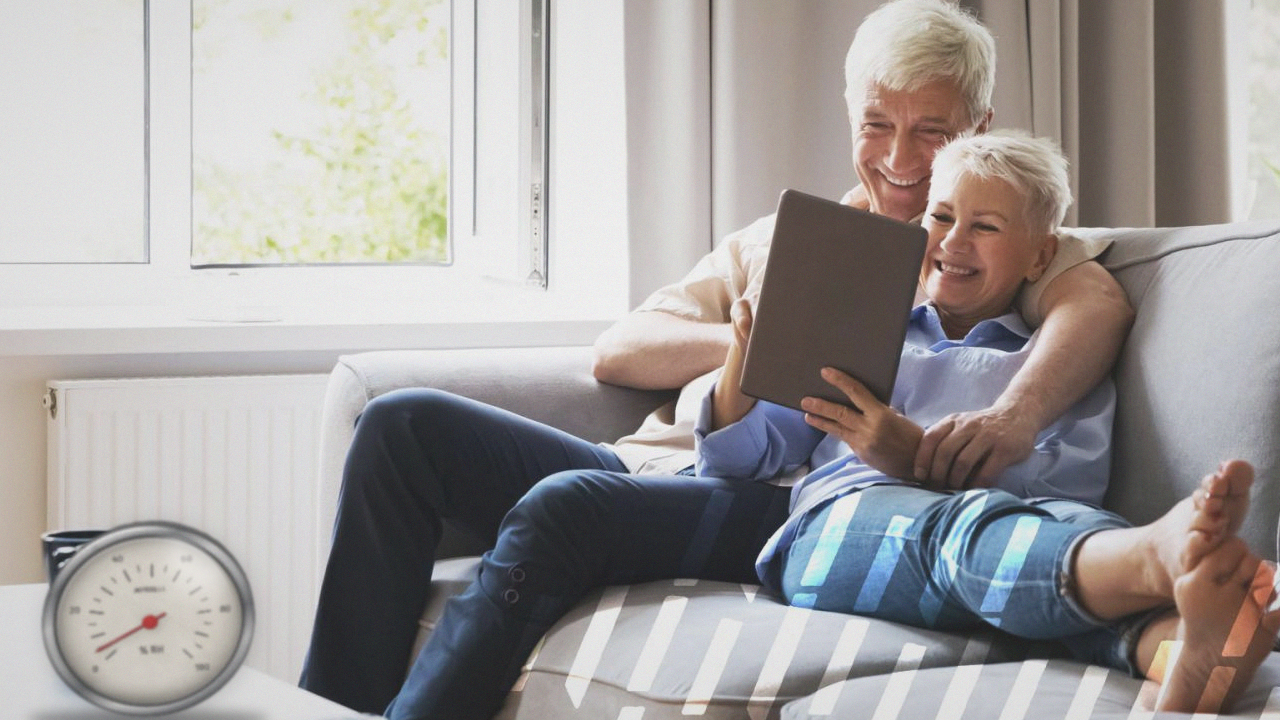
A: {"value": 5, "unit": "%"}
